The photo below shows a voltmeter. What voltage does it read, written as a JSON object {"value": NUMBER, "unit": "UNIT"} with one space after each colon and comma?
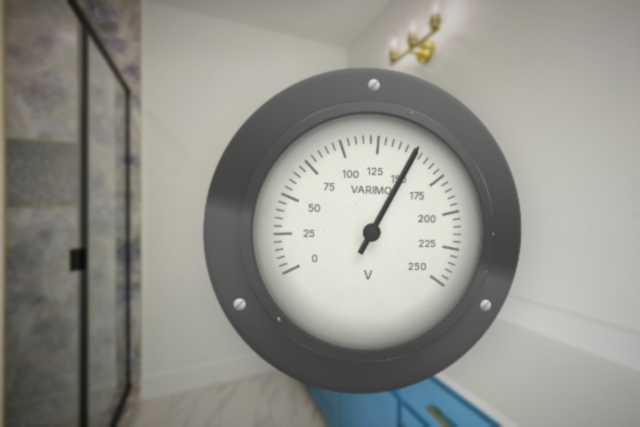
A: {"value": 150, "unit": "V"}
